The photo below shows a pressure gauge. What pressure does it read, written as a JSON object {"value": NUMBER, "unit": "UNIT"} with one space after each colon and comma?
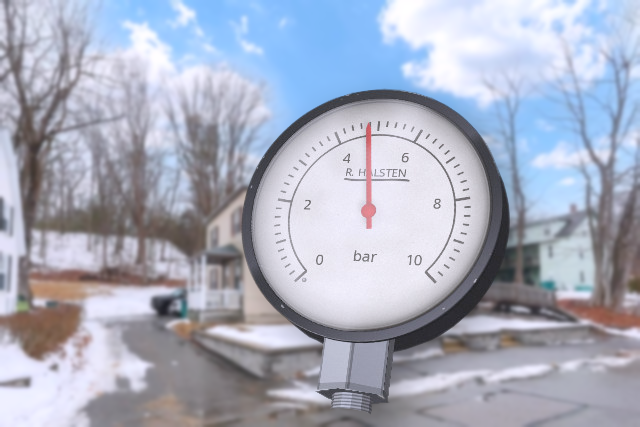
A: {"value": 4.8, "unit": "bar"}
